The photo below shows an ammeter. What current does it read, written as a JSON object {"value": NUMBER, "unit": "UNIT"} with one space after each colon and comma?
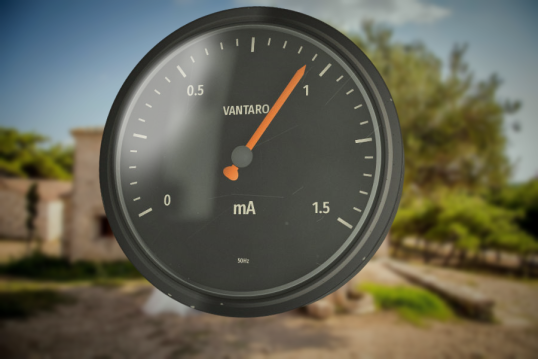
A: {"value": 0.95, "unit": "mA"}
